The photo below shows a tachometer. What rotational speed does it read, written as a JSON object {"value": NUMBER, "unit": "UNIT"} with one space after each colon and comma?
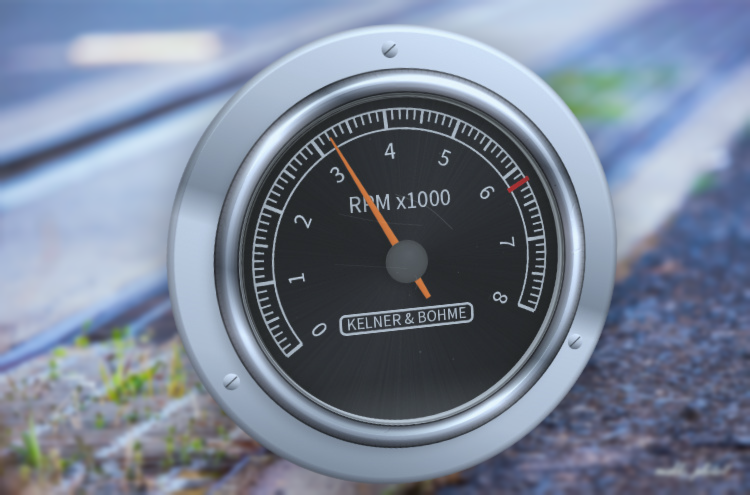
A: {"value": 3200, "unit": "rpm"}
